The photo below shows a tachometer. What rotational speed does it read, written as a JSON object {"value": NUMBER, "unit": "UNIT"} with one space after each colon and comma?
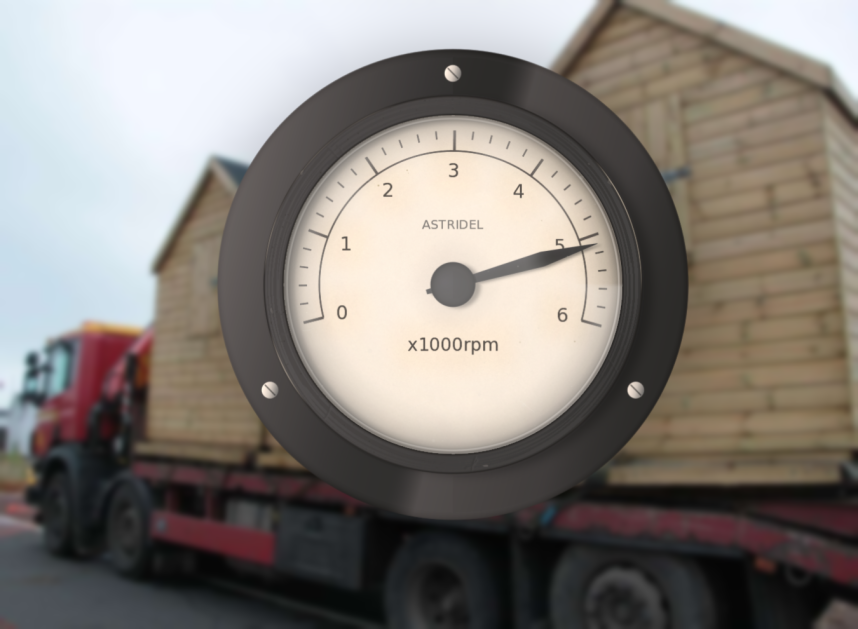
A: {"value": 5100, "unit": "rpm"}
